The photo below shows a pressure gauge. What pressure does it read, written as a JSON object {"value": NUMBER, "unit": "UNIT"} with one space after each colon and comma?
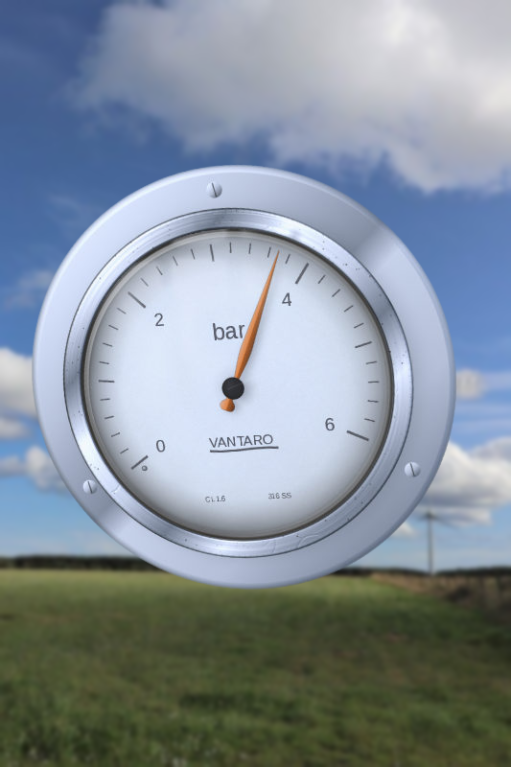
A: {"value": 3.7, "unit": "bar"}
